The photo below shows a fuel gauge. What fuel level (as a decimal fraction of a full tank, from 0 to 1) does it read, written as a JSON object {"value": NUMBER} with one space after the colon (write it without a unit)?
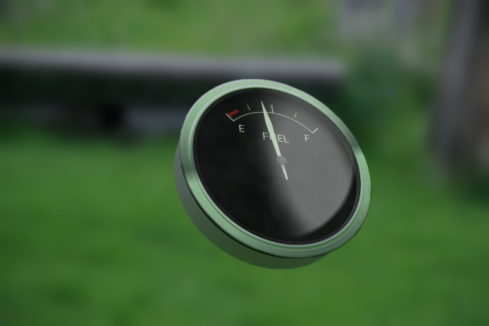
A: {"value": 0.375}
